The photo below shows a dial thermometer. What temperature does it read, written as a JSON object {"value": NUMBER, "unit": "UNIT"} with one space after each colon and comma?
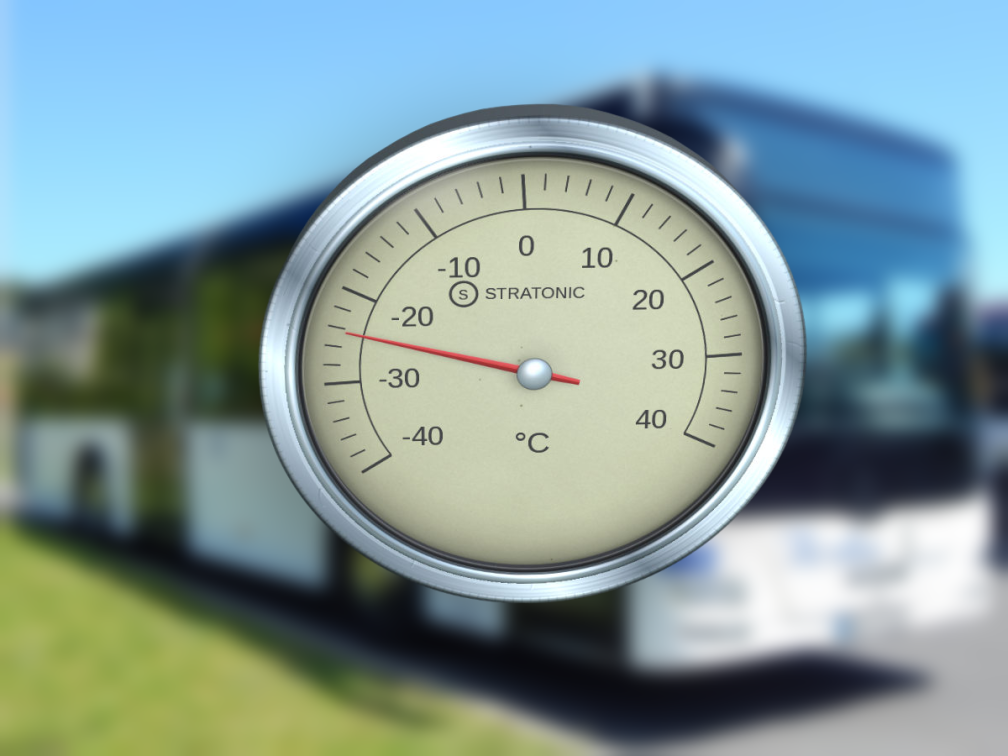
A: {"value": -24, "unit": "°C"}
